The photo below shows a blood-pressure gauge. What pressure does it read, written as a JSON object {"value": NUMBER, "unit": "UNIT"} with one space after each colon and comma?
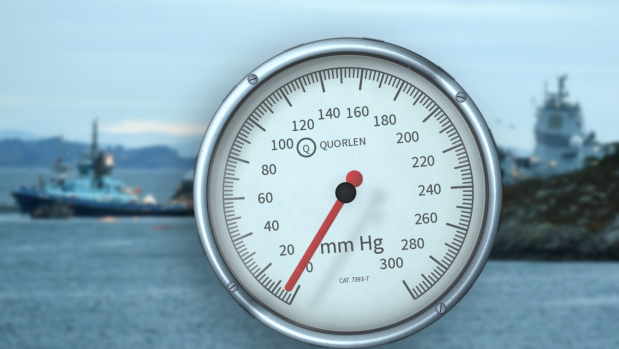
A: {"value": 4, "unit": "mmHg"}
